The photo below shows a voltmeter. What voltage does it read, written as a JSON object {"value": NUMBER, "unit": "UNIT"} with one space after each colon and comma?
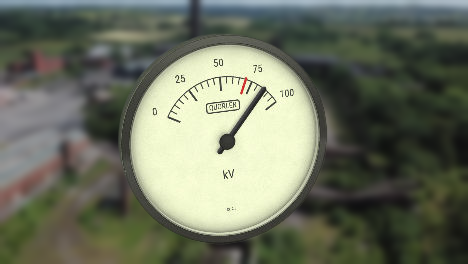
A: {"value": 85, "unit": "kV"}
